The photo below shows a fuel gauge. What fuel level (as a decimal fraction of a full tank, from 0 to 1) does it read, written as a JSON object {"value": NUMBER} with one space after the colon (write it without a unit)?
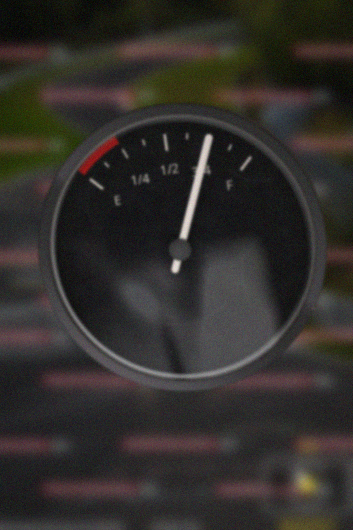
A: {"value": 0.75}
